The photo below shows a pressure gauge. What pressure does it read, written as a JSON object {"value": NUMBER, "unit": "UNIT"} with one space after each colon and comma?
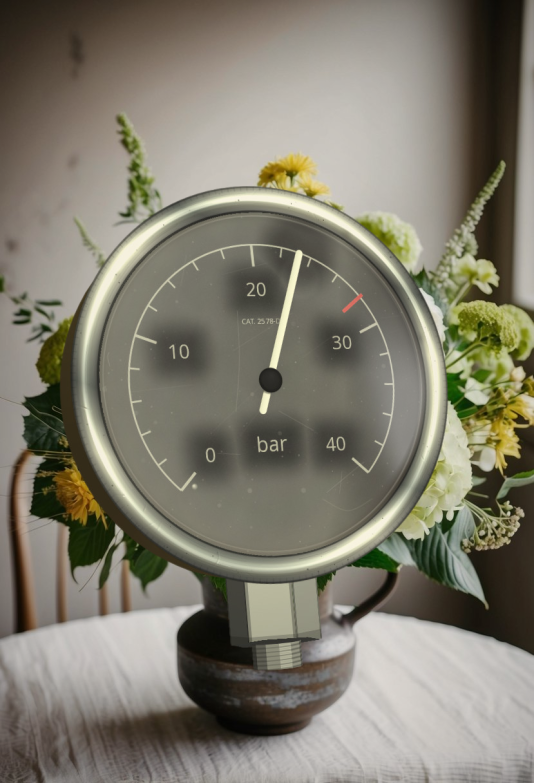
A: {"value": 23, "unit": "bar"}
